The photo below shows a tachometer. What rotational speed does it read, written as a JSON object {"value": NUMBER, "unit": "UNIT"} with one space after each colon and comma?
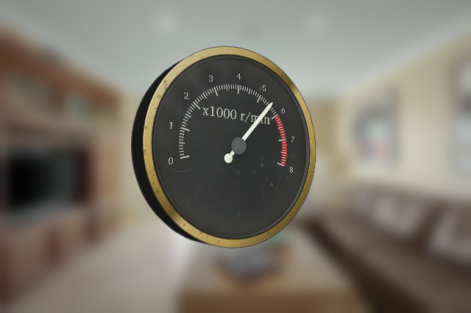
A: {"value": 5500, "unit": "rpm"}
